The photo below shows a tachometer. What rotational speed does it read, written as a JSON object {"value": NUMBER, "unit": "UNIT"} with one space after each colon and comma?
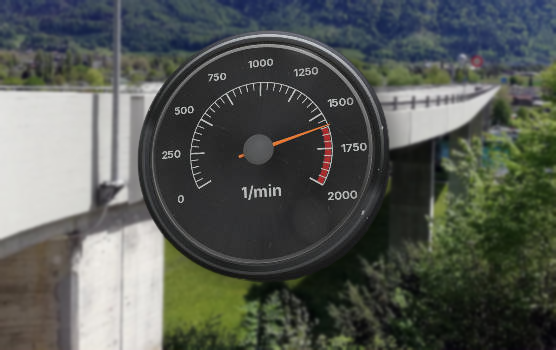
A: {"value": 1600, "unit": "rpm"}
